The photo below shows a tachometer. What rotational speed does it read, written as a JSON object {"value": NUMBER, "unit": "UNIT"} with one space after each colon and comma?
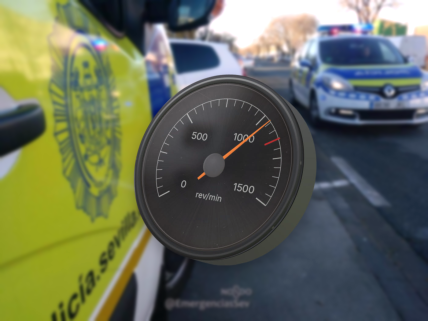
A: {"value": 1050, "unit": "rpm"}
